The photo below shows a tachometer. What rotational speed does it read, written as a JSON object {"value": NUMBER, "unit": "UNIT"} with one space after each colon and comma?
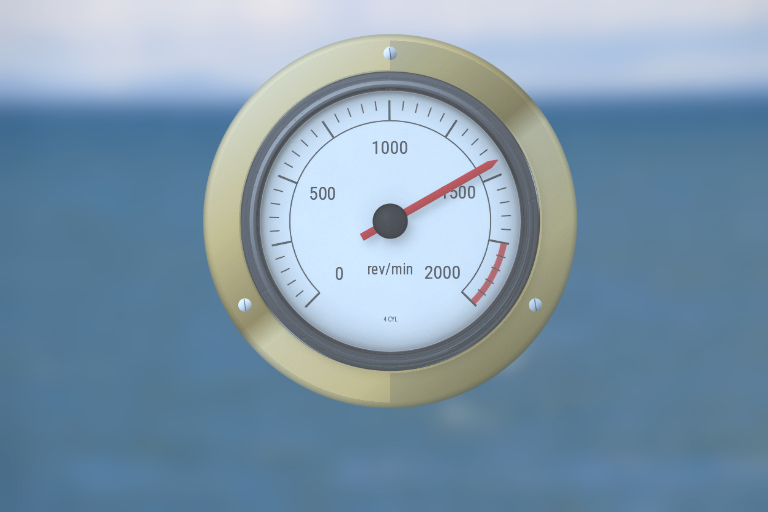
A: {"value": 1450, "unit": "rpm"}
